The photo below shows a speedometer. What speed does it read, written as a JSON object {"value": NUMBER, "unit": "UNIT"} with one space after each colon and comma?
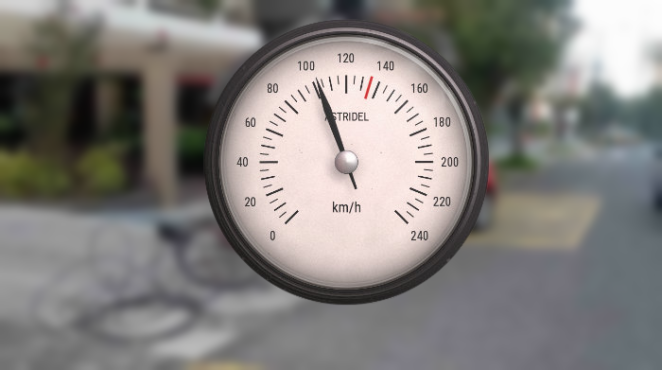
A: {"value": 102.5, "unit": "km/h"}
